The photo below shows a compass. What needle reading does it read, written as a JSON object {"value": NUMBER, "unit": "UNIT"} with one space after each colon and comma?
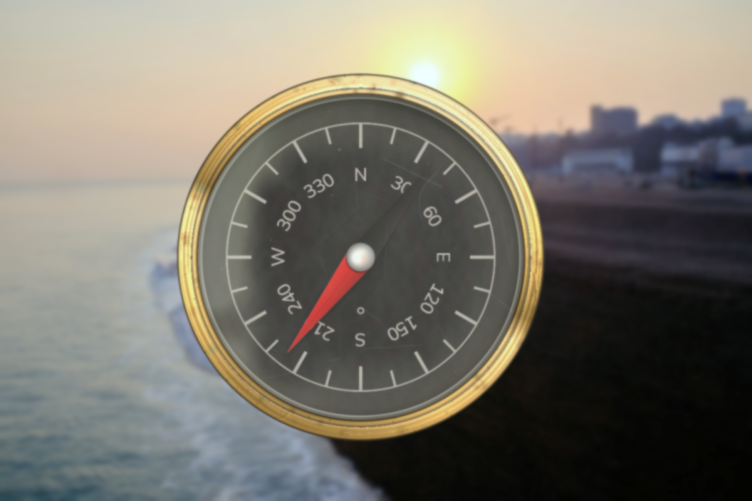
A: {"value": 217.5, "unit": "°"}
